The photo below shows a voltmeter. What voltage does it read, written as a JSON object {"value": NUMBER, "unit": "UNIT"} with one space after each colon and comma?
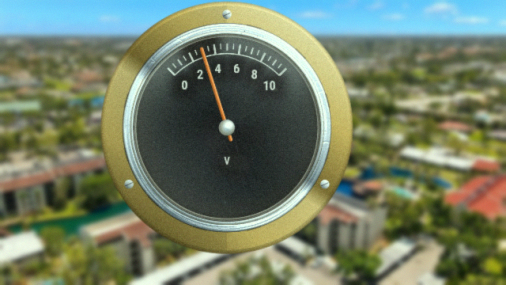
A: {"value": 3, "unit": "V"}
